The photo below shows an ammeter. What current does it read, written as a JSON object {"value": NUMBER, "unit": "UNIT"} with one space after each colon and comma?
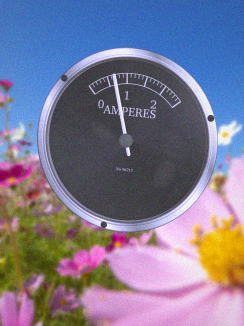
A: {"value": 0.7, "unit": "A"}
